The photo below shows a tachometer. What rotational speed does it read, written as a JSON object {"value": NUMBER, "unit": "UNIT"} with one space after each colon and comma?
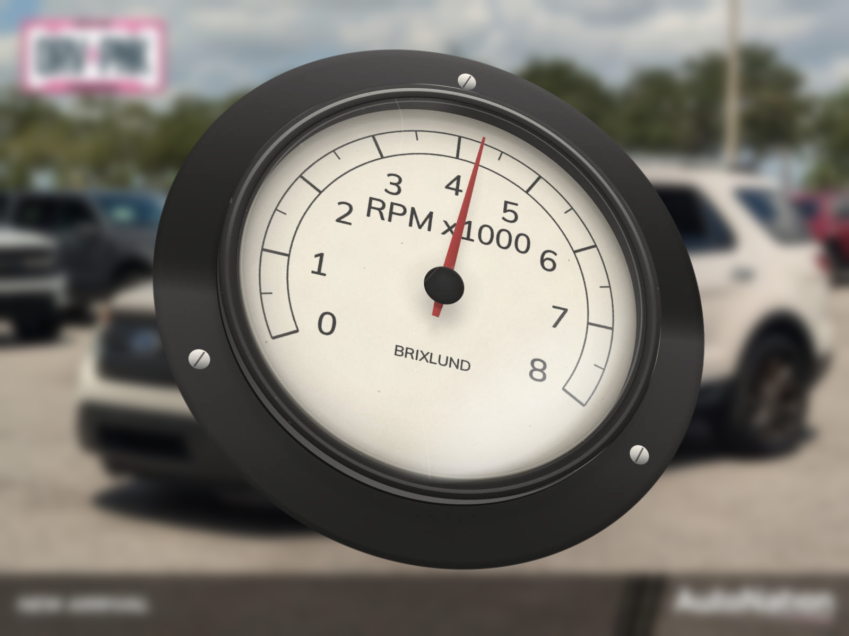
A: {"value": 4250, "unit": "rpm"}
